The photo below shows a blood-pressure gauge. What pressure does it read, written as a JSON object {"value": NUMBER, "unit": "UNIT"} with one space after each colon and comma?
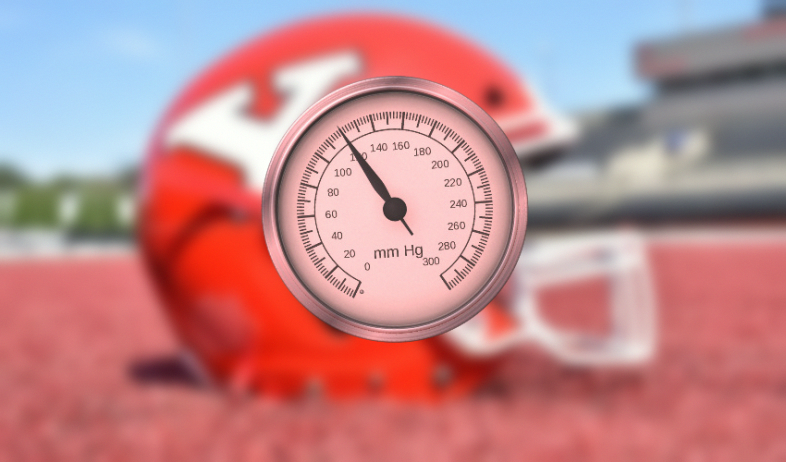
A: {"value": 120, "unit": "mmHg"}
